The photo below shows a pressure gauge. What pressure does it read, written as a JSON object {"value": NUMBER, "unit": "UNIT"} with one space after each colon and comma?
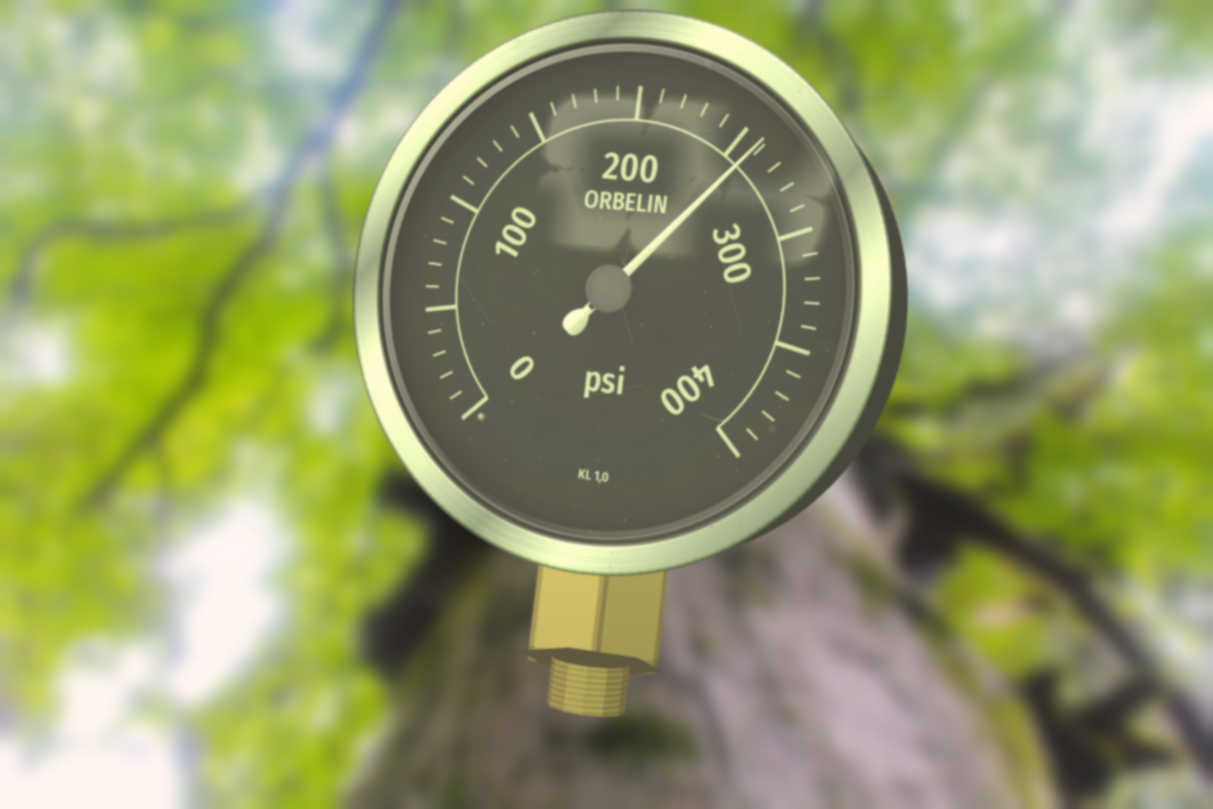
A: {"value": 260, "unit": "psi"}
